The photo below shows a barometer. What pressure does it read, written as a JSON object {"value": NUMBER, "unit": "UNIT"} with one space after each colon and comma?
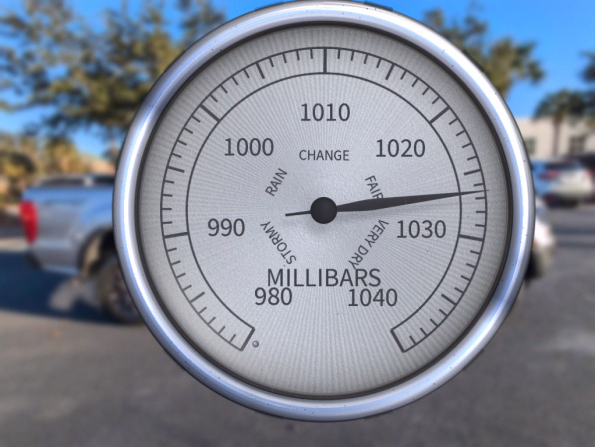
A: {"value": 1026.5, "unit": "mbar"}
